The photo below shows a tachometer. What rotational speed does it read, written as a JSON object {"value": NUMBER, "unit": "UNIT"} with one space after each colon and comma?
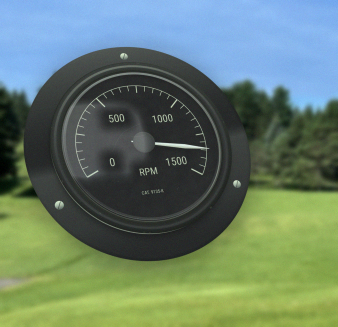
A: {"value": 1350, "unit": "rpm"}
